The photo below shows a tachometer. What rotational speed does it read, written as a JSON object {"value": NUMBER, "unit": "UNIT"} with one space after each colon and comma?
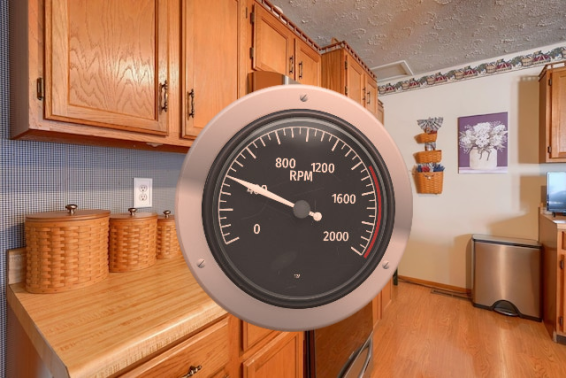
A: {"value": 400, "unit": "rpm"}
